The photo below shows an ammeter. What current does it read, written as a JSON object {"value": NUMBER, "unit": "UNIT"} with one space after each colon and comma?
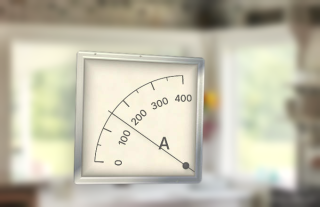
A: {"value": 150, "unit": "A"}
